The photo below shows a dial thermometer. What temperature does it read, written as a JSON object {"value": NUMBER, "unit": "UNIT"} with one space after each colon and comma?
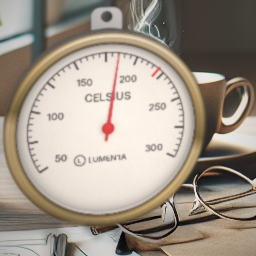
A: {"value": 185, "unit": "°C"}
